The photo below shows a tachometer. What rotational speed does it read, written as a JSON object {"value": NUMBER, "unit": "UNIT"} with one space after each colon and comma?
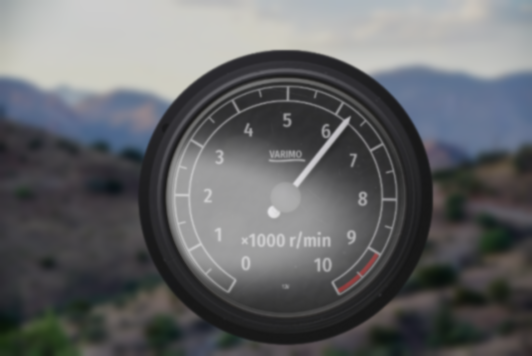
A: {"value": 6250, "unit": "rpm"}
